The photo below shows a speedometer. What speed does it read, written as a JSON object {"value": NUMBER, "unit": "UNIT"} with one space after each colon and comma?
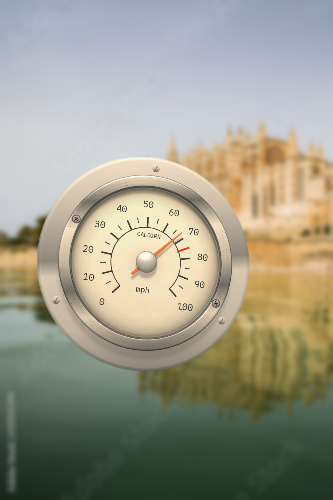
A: {"value": 67.5, "unit": "mph"}
